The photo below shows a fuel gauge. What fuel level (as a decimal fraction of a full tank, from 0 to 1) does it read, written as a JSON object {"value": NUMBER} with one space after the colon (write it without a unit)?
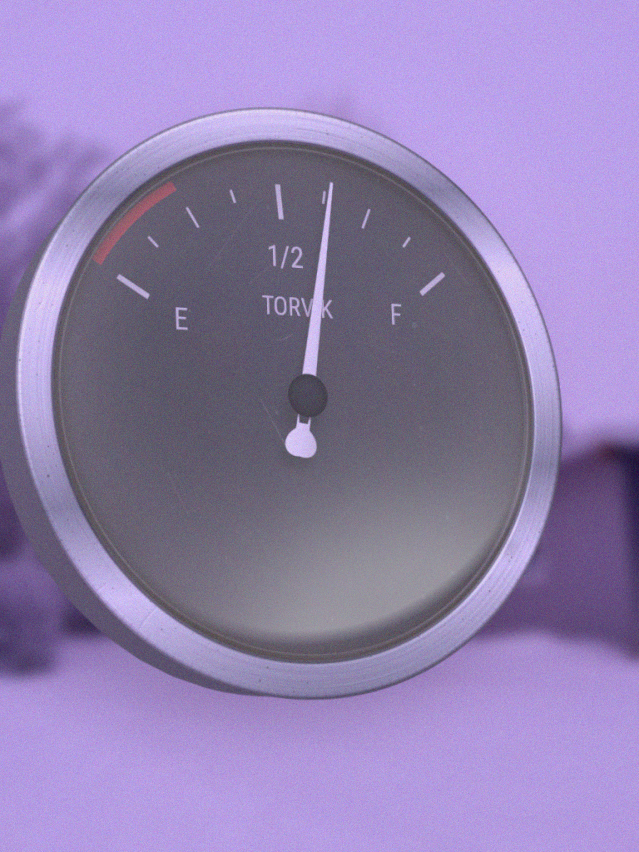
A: {"value": 0.625}
